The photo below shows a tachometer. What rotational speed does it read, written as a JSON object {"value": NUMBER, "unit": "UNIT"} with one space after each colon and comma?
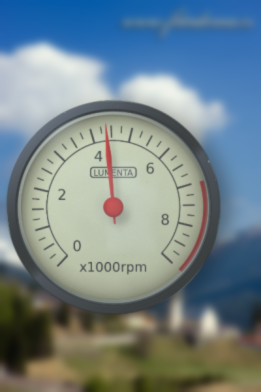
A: {"value": 4375, "unit": "rpm"}
